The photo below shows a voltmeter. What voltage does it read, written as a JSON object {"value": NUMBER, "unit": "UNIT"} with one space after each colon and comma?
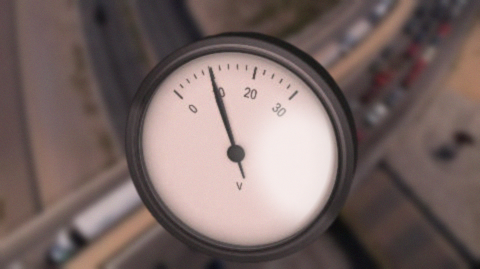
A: {"value": 10, "unit": "V"}
